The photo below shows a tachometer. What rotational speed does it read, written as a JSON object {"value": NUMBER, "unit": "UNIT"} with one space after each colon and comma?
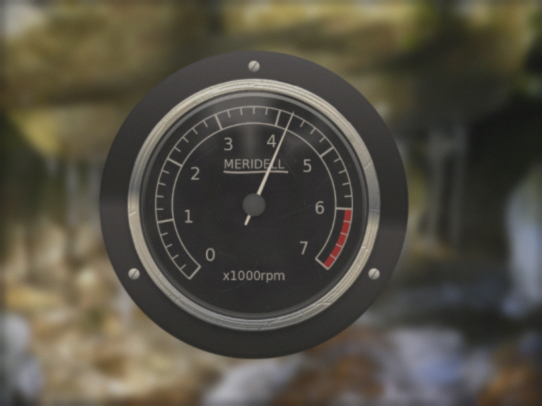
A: {"value": 4200, "unit": "rpm"}
